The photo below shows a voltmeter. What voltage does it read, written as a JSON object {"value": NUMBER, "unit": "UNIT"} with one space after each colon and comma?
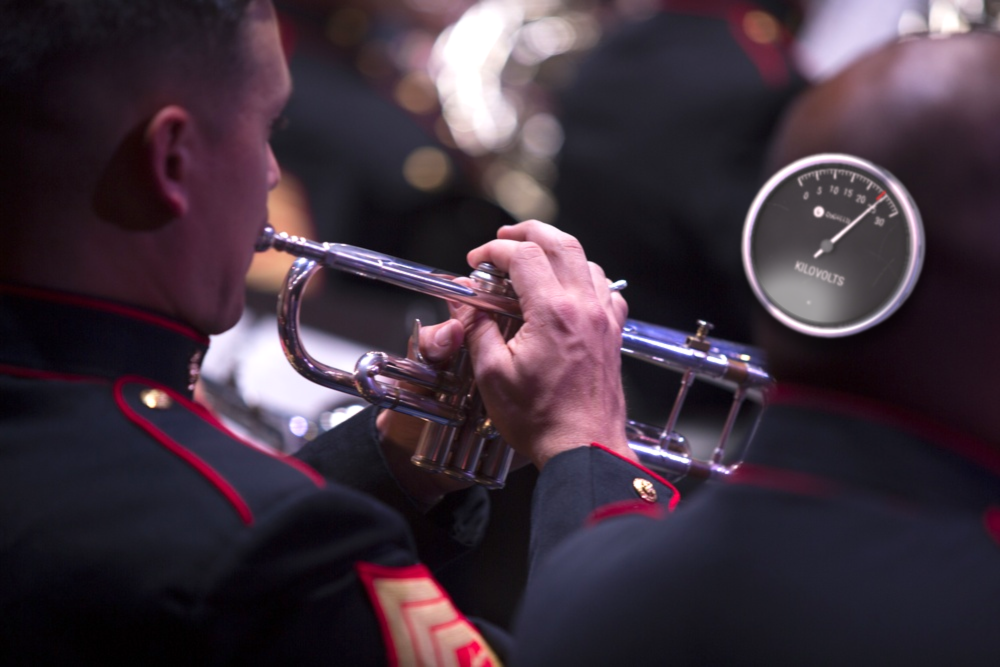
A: {"value": 25, "unit": "kV"}
